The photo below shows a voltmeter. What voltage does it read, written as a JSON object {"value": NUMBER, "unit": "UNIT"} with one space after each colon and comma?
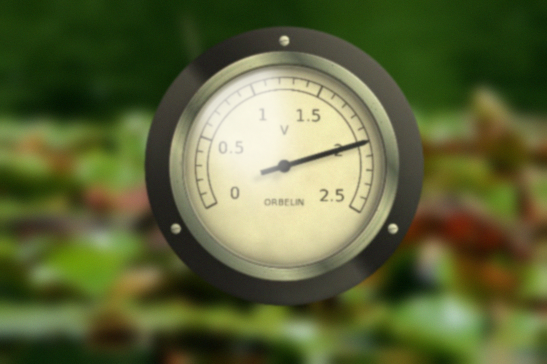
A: {"value": 2, "unit": "V"}
